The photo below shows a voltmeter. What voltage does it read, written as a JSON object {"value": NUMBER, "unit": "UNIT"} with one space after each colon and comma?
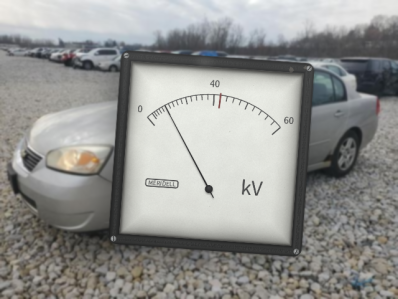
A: {"value": 20, "unit": "kV"}
